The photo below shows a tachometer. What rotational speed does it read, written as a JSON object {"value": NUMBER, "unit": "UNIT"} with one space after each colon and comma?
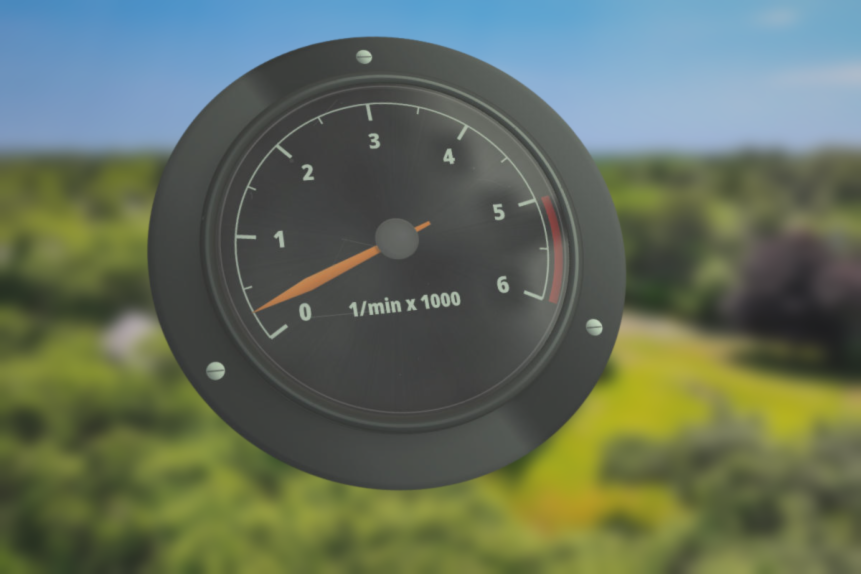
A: {"value": 250, "unit": "rpm"}
